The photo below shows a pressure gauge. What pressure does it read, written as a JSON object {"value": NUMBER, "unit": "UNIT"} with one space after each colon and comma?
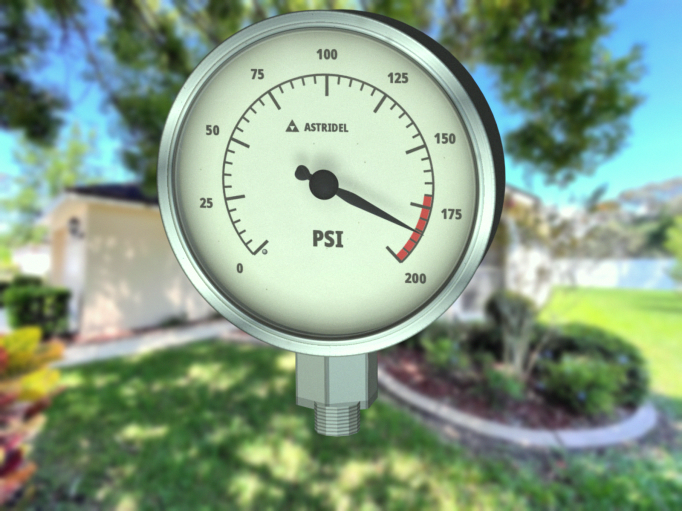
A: {"value": 185, "unit": "psi"}
